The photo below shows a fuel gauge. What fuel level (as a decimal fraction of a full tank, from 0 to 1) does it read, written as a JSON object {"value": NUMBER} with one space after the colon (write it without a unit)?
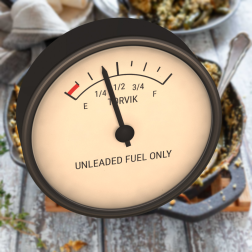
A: {"value": 0.375}
